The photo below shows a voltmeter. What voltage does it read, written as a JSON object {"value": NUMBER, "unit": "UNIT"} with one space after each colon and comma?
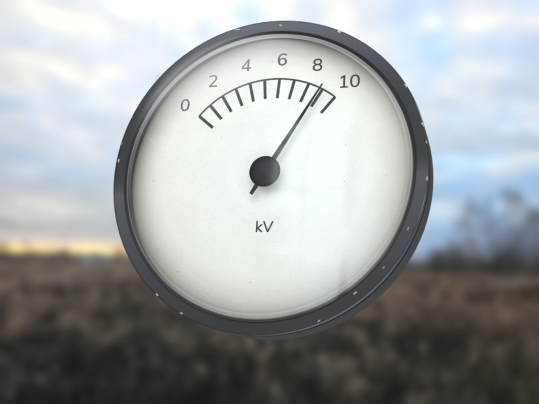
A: {"value": 9, "unit": "kV"}
